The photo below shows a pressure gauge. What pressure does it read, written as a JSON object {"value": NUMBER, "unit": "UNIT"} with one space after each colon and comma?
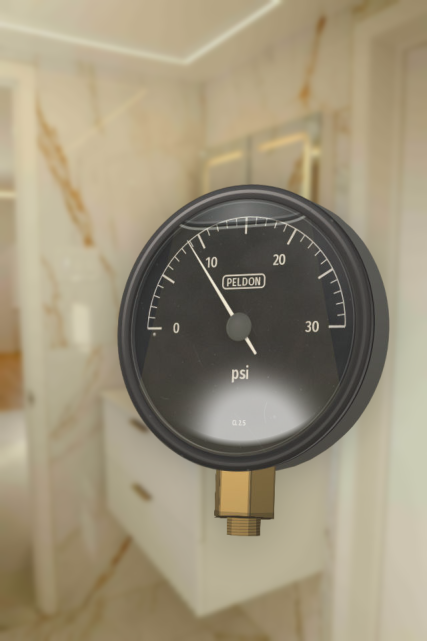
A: {"value": 9, "unit": "psi"}
